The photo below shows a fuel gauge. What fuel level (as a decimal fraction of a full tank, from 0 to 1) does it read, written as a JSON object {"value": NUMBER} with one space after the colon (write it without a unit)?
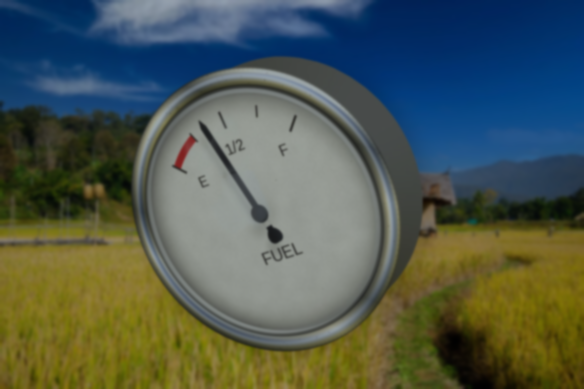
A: {"value": 0.375}
